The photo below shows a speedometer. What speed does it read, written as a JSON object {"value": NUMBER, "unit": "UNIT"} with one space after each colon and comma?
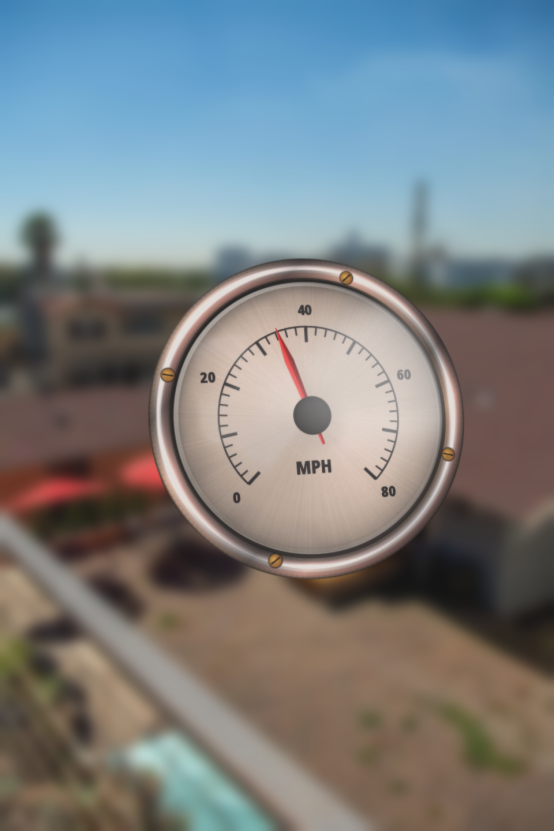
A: {"value": 34, "unit": "mph"}
